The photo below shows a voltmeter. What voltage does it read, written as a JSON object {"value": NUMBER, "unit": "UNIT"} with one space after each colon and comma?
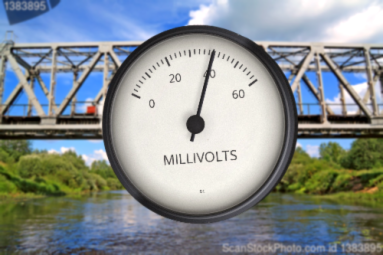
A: {"value": 40, "unit": "mV"}
